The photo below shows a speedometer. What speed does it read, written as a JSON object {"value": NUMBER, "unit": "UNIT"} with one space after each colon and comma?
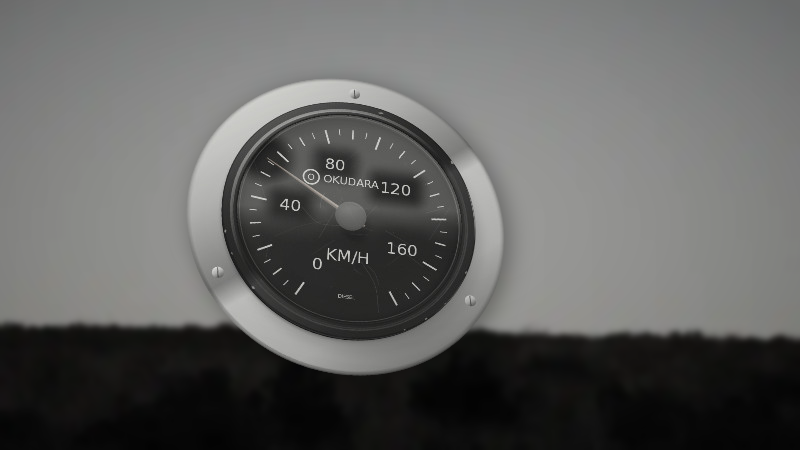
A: {"value": 55, "unit": "km/h"}
